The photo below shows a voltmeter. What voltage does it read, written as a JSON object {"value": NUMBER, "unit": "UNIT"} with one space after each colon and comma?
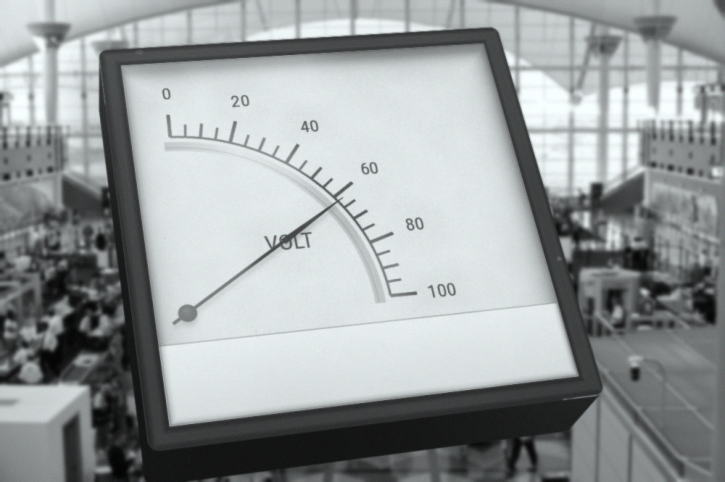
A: {"value": 62.5, "unit": "V"}
